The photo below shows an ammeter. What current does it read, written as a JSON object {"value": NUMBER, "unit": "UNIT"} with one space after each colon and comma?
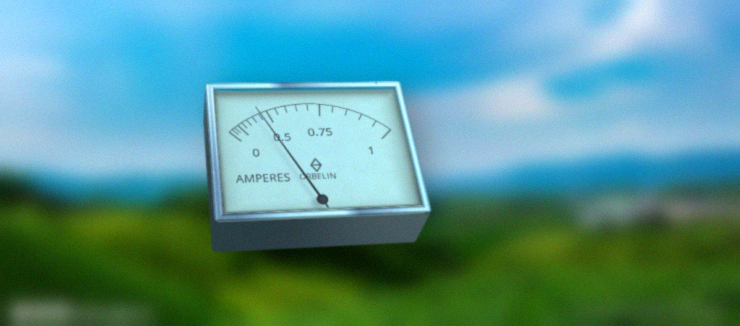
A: {"value": 0.45, "unit": "A"}
